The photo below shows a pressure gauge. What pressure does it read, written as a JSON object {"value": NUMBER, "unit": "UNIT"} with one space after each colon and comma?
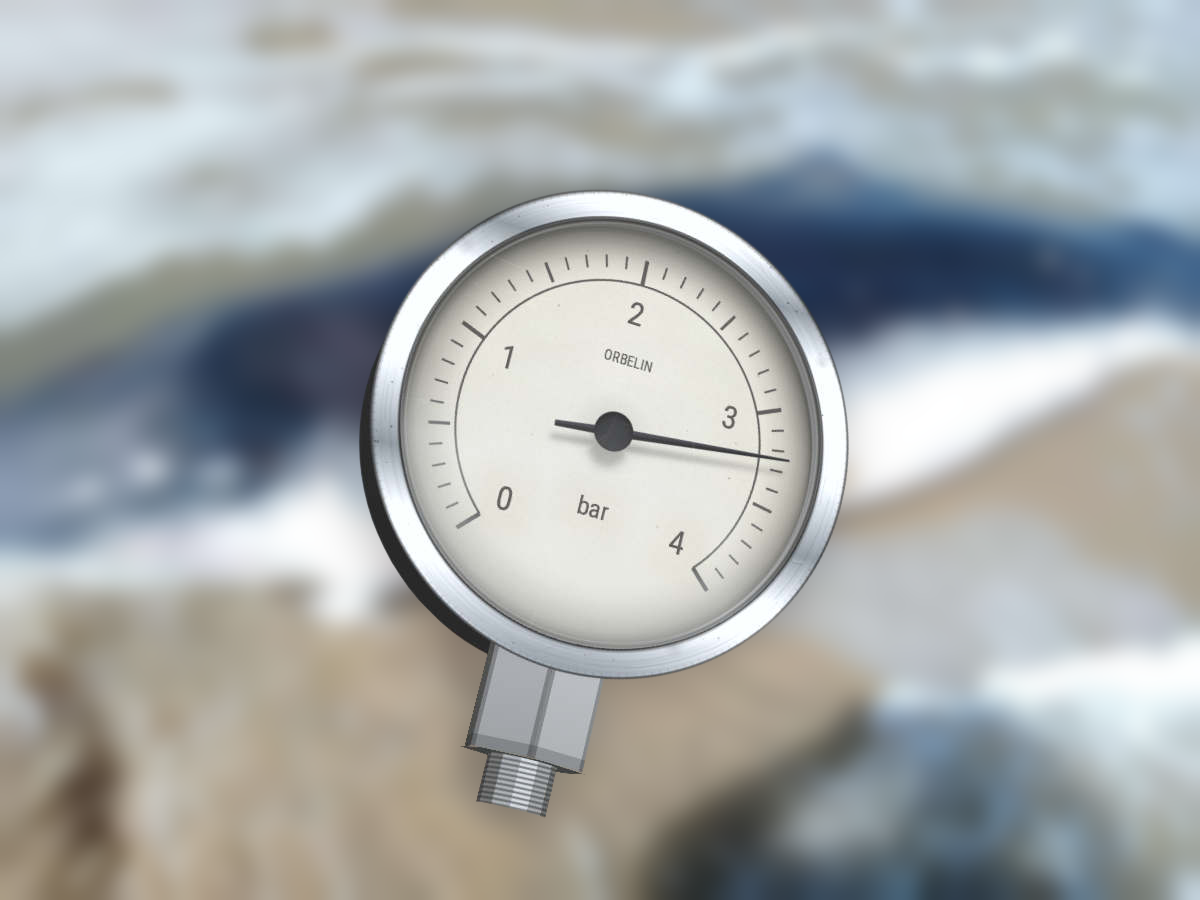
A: {"value": 3.25, "unit": "bar"}
